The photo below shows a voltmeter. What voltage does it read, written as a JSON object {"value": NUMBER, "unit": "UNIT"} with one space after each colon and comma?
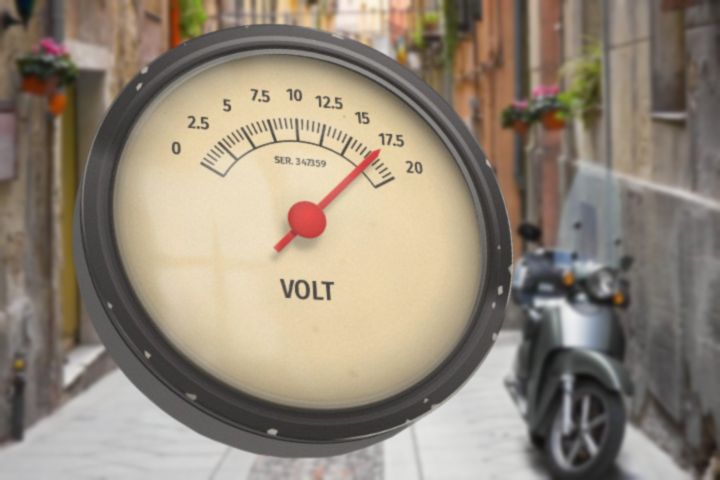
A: {"value": 17.5, "unit": "V"}
